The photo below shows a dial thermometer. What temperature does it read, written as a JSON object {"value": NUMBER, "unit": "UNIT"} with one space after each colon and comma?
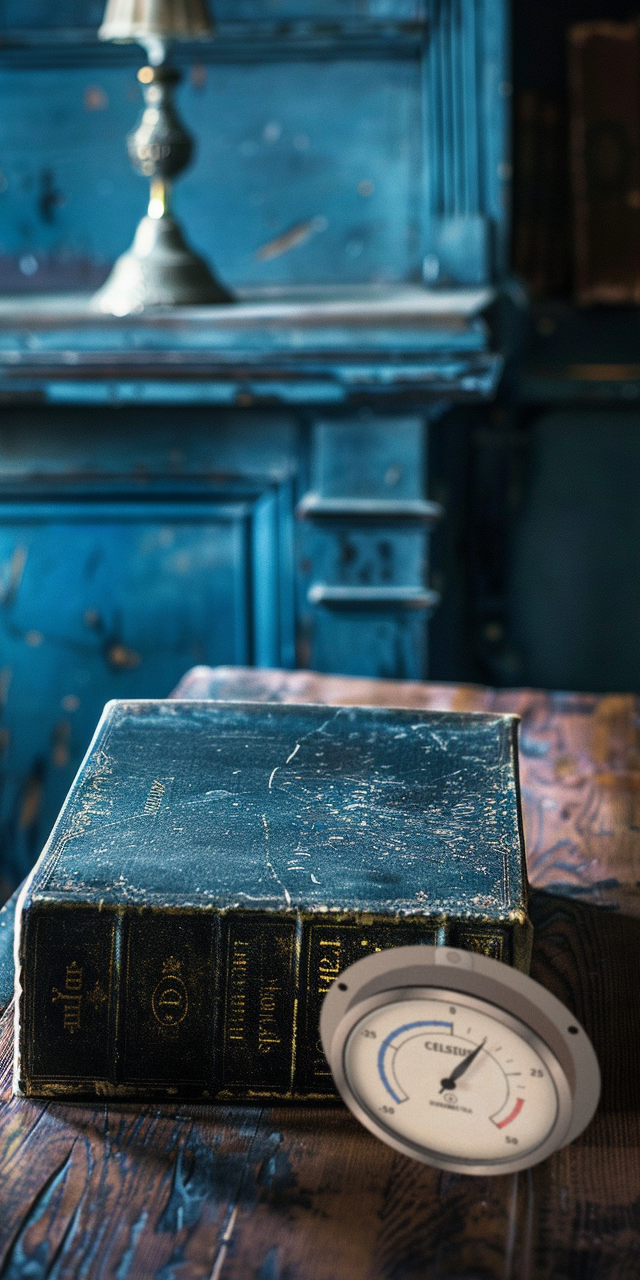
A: {"value": 10, "unit": "°C"}
